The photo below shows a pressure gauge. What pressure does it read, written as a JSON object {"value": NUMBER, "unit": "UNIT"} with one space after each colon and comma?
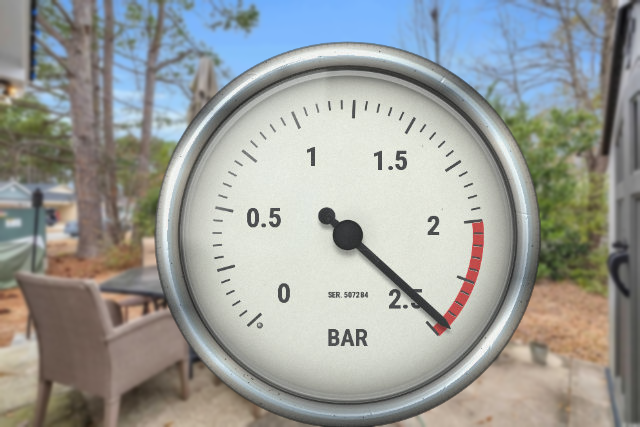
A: {"value": 2.45, "unit": "bar"}
